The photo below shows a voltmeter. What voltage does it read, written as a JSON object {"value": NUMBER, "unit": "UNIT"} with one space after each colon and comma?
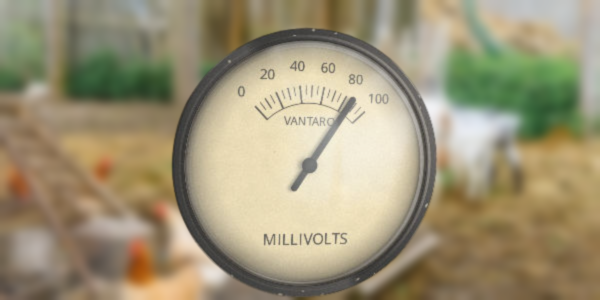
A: {"value": 85, "unit": "mV"}
